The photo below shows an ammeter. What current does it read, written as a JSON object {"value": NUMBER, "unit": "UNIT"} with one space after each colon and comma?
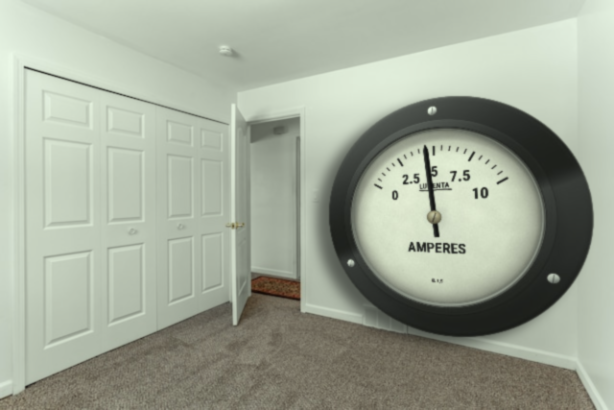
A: {"value": 4.5, "unit": "A"}
